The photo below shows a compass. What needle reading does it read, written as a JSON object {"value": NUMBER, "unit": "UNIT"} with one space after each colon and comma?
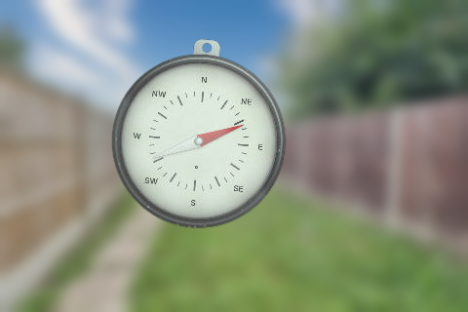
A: {"value": 65, "unit": "°"}
